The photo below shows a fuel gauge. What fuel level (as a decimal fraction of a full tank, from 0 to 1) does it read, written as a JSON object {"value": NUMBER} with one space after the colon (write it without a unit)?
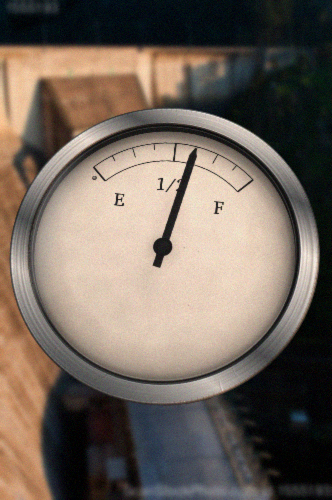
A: {"value": 0.625}
